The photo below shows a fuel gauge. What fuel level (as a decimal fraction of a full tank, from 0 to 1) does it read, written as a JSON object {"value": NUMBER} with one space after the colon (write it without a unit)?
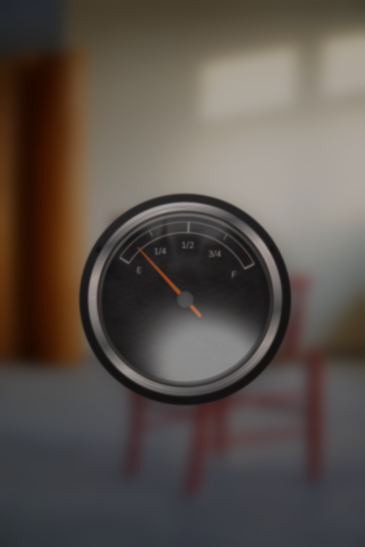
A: {"value": 0.125}
